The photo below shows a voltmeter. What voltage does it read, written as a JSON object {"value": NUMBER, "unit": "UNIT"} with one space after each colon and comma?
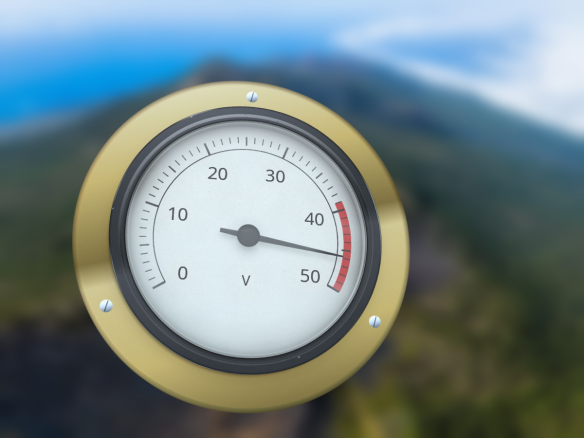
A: {"value": 46, "unit": "V"}
